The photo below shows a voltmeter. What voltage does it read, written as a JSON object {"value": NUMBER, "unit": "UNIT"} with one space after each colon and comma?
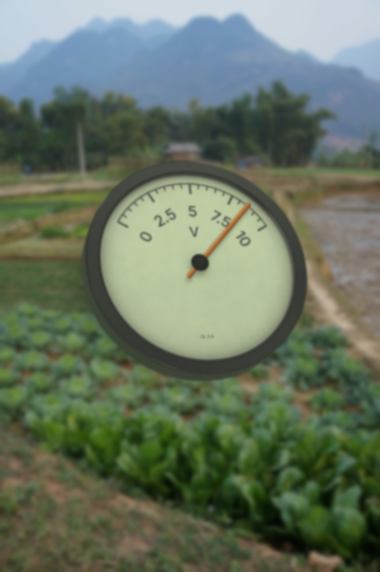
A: {"value": 8.5, "unit": "V"}
